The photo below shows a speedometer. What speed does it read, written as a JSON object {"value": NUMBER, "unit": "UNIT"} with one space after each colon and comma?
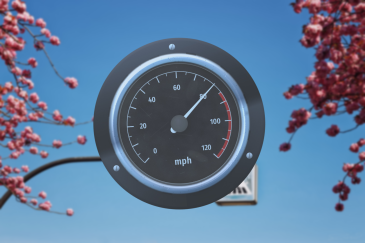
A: {"value": 80, "unit": "mph"}
